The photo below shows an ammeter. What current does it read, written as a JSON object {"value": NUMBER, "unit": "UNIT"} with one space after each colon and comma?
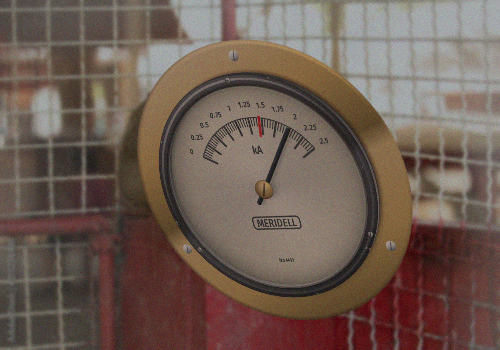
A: {"value": 2, "unit": "kA"}
